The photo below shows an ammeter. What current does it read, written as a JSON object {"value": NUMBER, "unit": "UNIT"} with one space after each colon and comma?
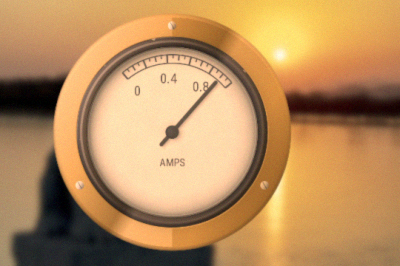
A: {"value": 0.9, "unit": "A"}
